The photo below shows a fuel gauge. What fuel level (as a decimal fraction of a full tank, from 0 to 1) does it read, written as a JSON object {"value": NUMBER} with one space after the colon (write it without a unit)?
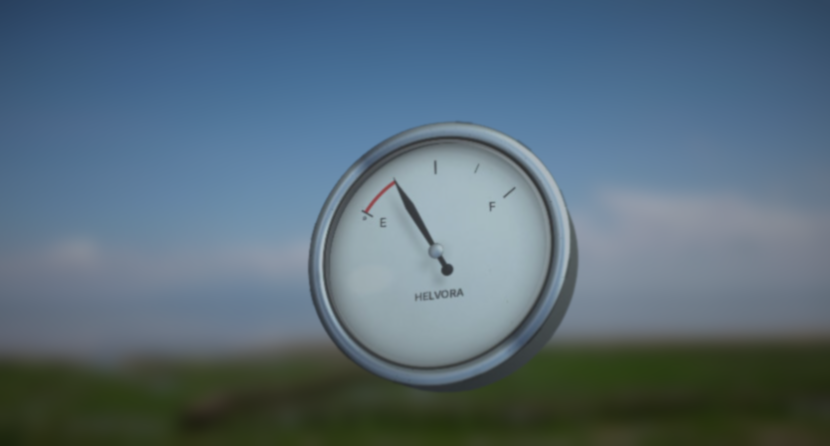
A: {"value": 0.25}
